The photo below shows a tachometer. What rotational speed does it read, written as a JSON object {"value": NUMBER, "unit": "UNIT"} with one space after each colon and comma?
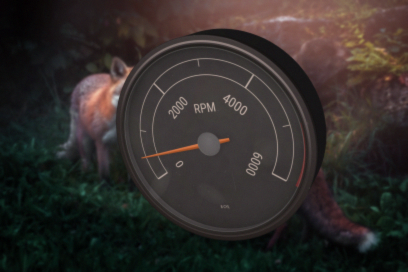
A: {"value": 500, "unit": "rpm"}
